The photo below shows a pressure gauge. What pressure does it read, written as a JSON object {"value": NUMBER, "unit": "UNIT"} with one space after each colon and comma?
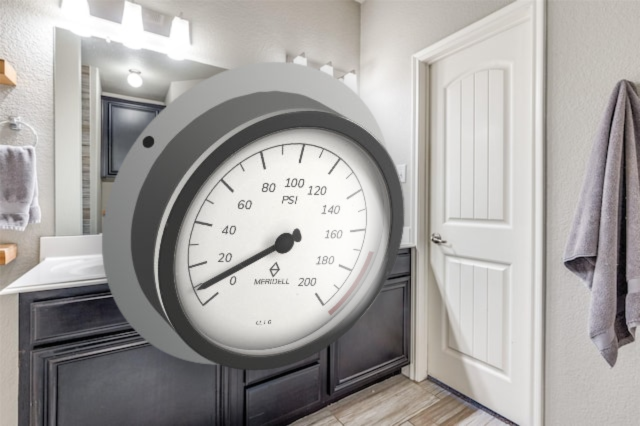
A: {"value": 10, "unit": "psi"}
